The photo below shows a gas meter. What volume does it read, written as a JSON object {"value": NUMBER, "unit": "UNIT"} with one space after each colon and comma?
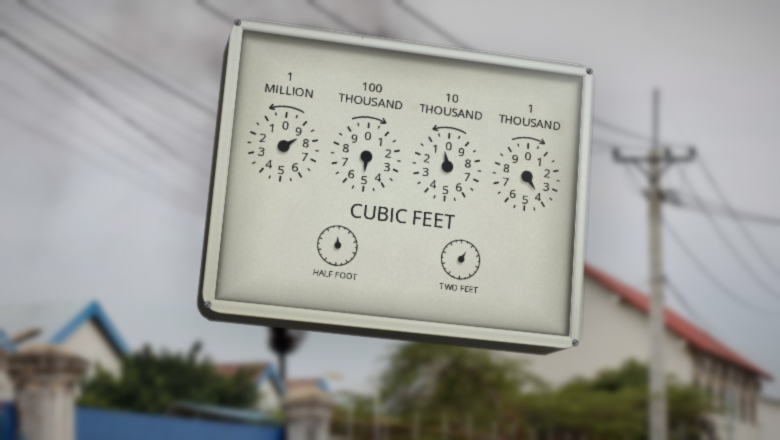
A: {"value": 850400, "unit": "ft³"}
